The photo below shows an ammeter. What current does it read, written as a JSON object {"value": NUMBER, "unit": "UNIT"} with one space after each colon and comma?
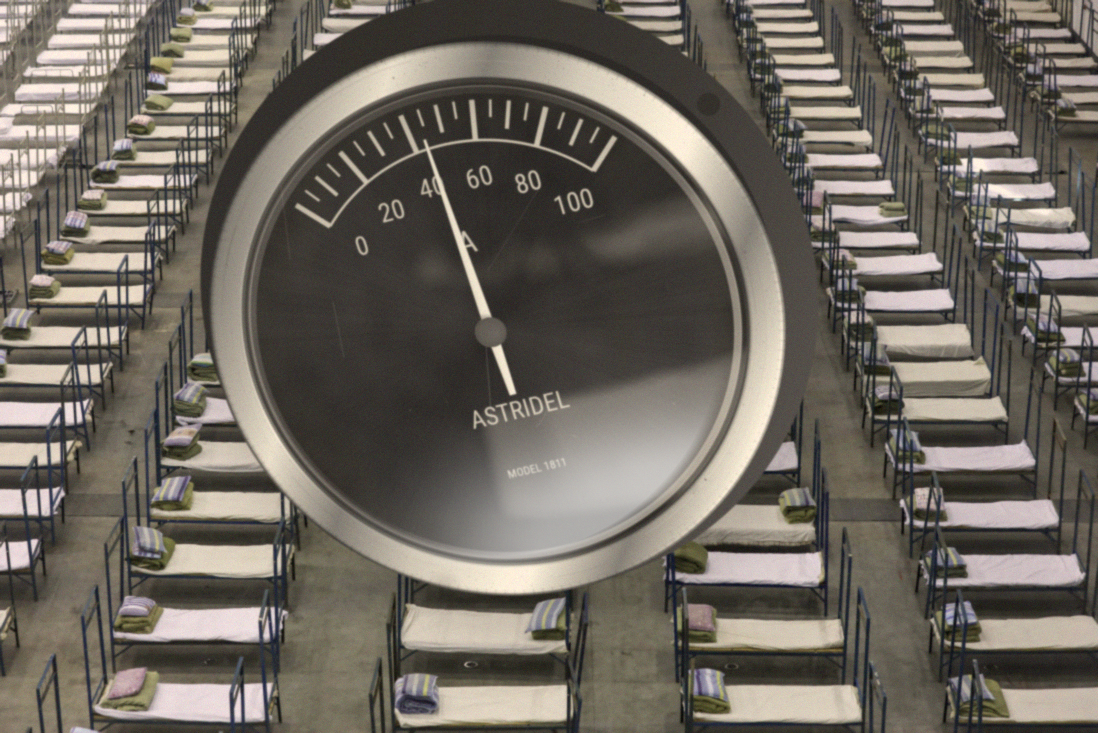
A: {"value": 45, "unit": "A"}
